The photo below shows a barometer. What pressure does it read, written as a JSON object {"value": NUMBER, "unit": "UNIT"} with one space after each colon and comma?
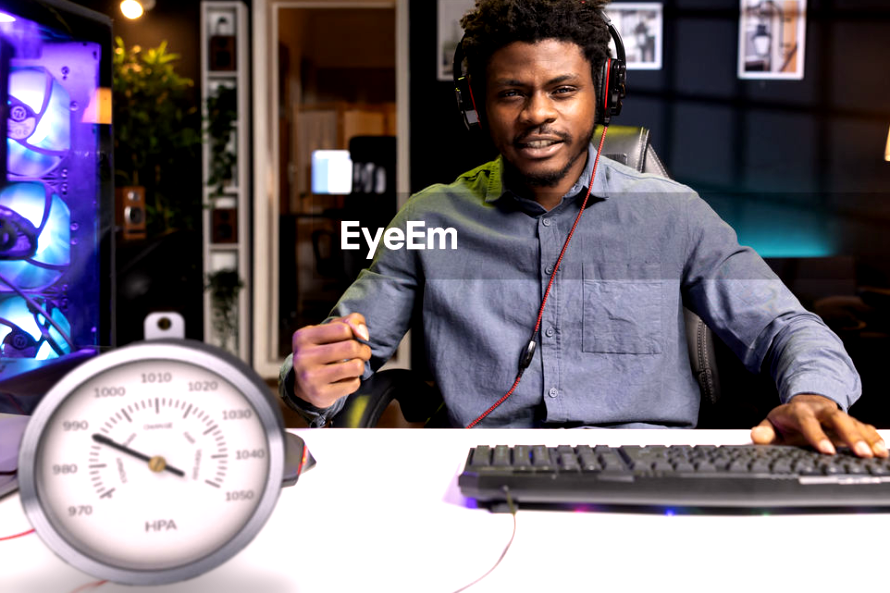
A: {"value": 990, "unit": "hPa"}
